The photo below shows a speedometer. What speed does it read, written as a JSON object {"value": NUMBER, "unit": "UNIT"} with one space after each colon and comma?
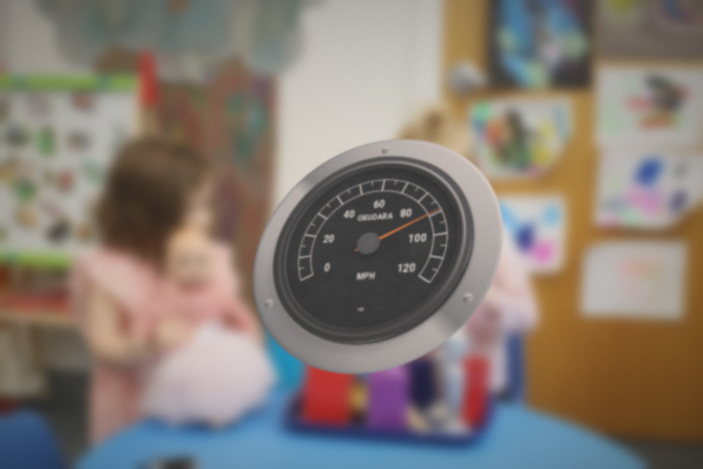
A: {"value": 90, "unit": "mph"}
